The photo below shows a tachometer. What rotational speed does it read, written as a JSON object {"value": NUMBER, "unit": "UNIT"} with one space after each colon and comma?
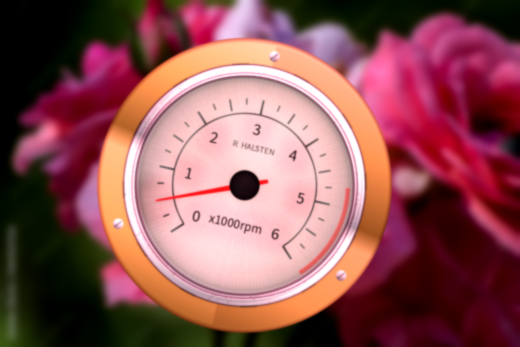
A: {"value": 500, "unit": "rpm"}
